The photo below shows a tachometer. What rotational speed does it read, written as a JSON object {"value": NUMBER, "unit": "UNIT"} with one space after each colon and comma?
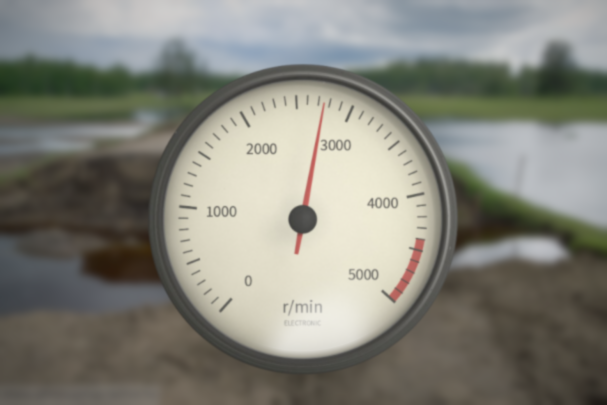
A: {"value": 2750, "unit": "rpm"}
